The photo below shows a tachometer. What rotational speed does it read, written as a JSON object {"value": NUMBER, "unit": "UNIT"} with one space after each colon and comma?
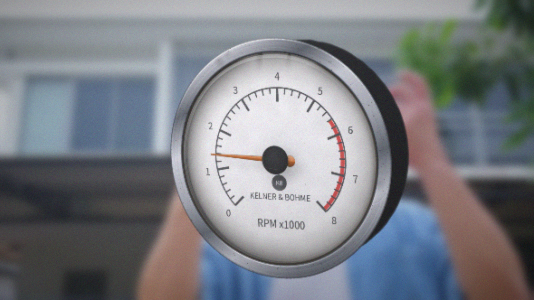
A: {"value": 1400, "unit": "rpm"}
